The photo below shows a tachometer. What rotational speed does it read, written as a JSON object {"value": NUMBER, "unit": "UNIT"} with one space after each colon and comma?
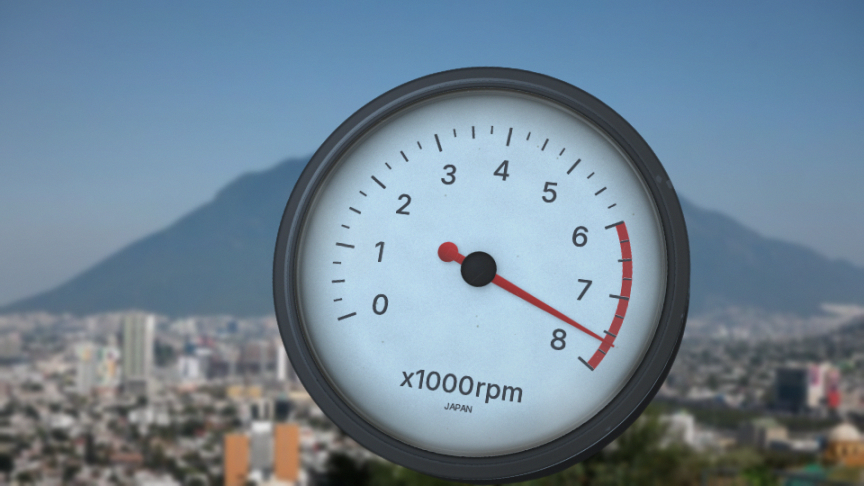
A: {"value": 7625, "unit": "rpm"}
